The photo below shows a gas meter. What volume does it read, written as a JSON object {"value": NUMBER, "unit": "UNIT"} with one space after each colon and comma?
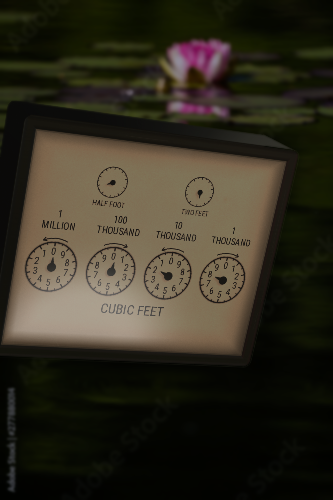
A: {"value": 1800, "unit": "ft³"}
